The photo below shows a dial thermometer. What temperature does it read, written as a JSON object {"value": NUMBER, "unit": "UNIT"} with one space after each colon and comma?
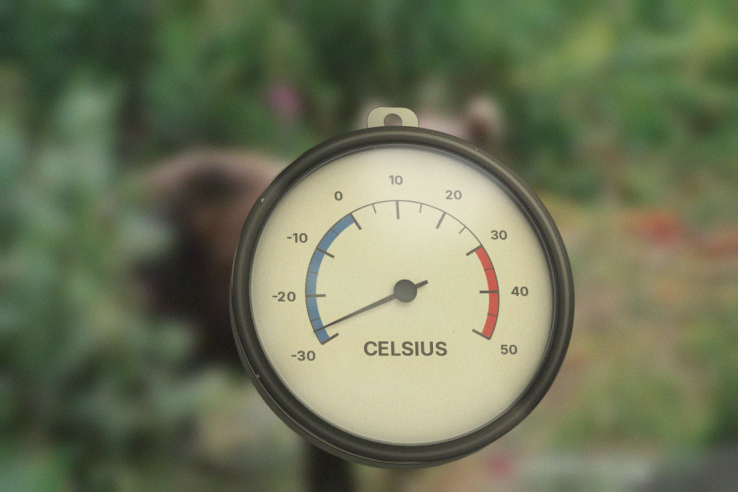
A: {"value": -27.5, "unit": "°C"}
